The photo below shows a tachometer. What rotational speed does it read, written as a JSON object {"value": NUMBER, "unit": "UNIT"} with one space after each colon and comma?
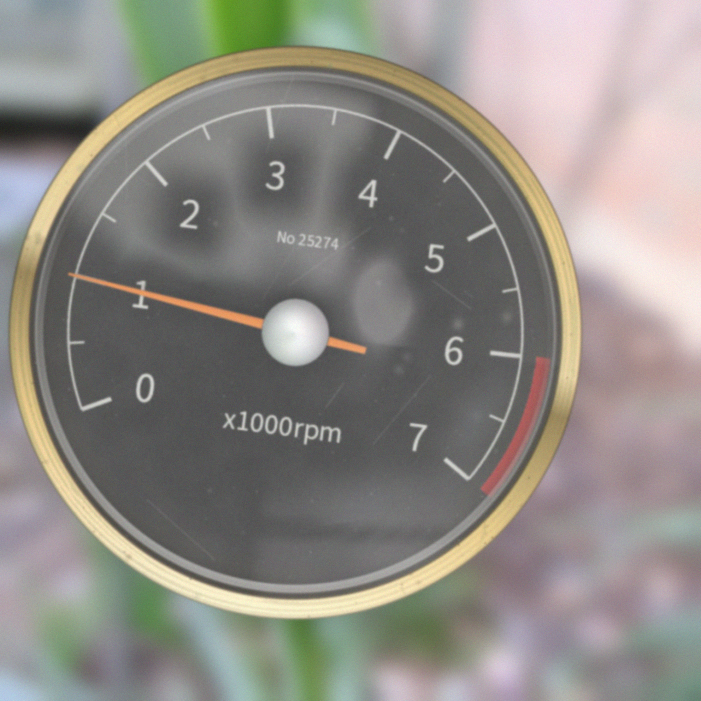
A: {"value": 1000, "unit": "rpm"}
